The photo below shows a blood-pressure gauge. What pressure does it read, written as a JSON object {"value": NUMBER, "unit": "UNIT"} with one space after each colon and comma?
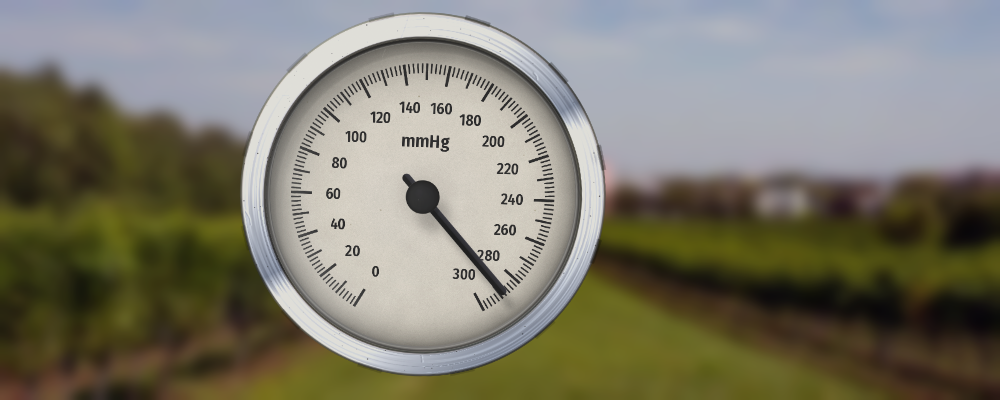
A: {"value": 288, "unit": "mmHg"}
